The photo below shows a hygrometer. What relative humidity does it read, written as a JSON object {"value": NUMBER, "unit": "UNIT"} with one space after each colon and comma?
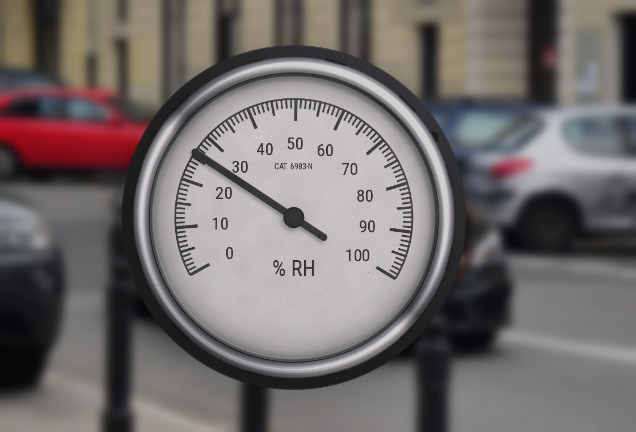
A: {"value": 26, "unit": "%"}
